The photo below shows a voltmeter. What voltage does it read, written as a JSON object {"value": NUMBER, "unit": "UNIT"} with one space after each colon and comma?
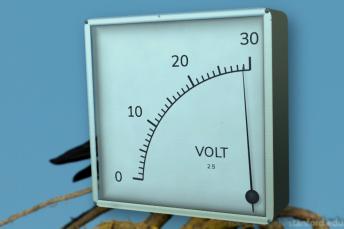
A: {"value": 29, "unit": "V"}
